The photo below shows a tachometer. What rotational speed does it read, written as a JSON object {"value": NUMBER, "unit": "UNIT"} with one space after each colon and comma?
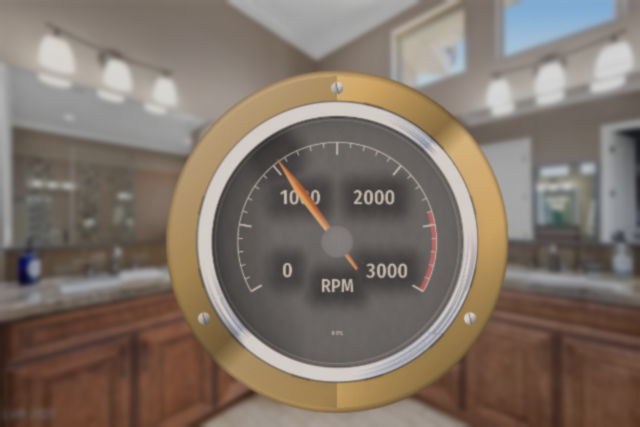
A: {"value": 1050, "unit": "rpm"}
